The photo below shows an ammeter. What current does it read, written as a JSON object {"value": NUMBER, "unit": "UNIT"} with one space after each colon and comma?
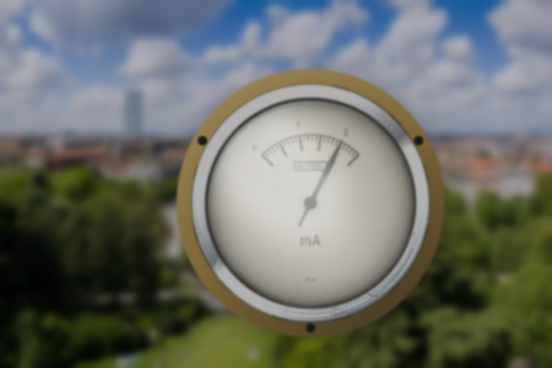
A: {"value": 2, "unit": "mA"}
